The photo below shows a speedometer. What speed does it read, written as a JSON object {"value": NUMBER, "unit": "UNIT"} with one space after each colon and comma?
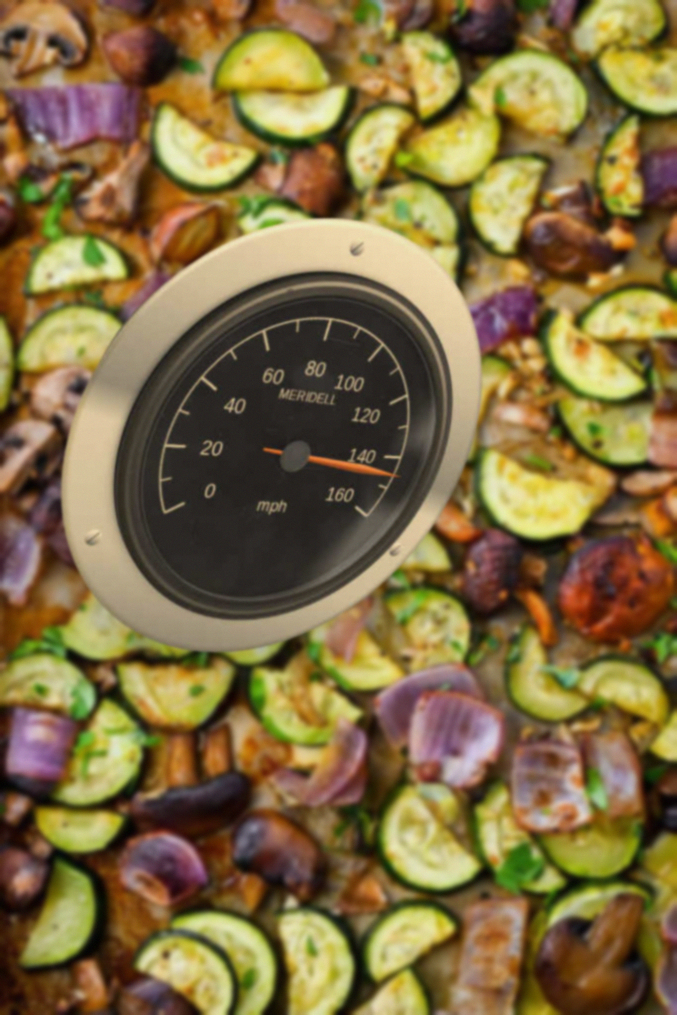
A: {"value": 145, "unit": "mph"}
